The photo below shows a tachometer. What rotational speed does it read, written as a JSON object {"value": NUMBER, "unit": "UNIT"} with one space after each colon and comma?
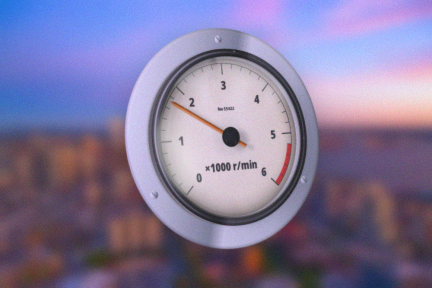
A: {"value": 1700, "unit": "rpm"}
